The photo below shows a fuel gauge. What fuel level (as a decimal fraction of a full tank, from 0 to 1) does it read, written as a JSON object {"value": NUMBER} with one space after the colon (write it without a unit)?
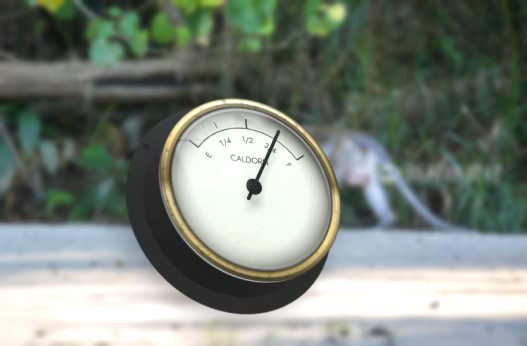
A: {"value": 0.75}
